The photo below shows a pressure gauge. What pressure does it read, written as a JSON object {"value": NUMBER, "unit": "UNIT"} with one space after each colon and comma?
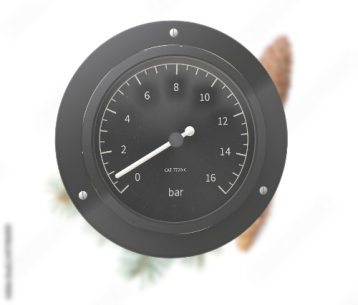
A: {"value": 0.75, "unit": "bar"}
